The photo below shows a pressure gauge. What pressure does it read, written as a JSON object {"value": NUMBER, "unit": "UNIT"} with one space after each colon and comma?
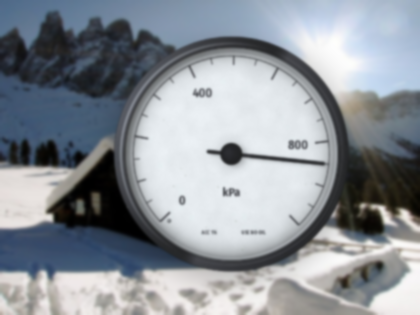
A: {"value": 850, "unit": "kPa"}
